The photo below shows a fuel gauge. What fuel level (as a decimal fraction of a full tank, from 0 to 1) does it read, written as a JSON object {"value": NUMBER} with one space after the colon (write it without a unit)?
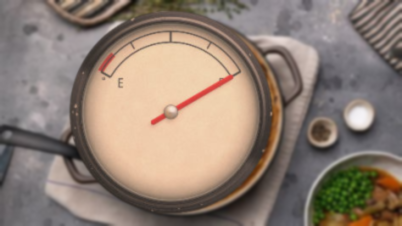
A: {"value": 1}
